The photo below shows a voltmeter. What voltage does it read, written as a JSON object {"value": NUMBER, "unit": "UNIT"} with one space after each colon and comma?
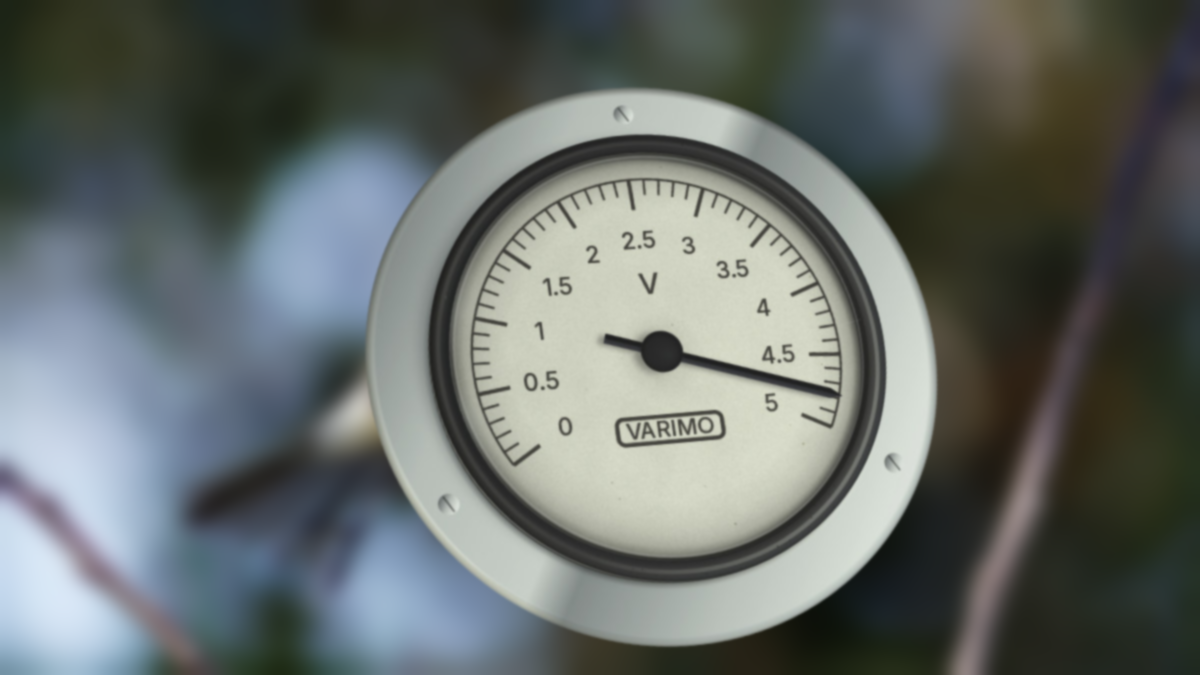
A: {"value": 4.8, "unit": "V"}
